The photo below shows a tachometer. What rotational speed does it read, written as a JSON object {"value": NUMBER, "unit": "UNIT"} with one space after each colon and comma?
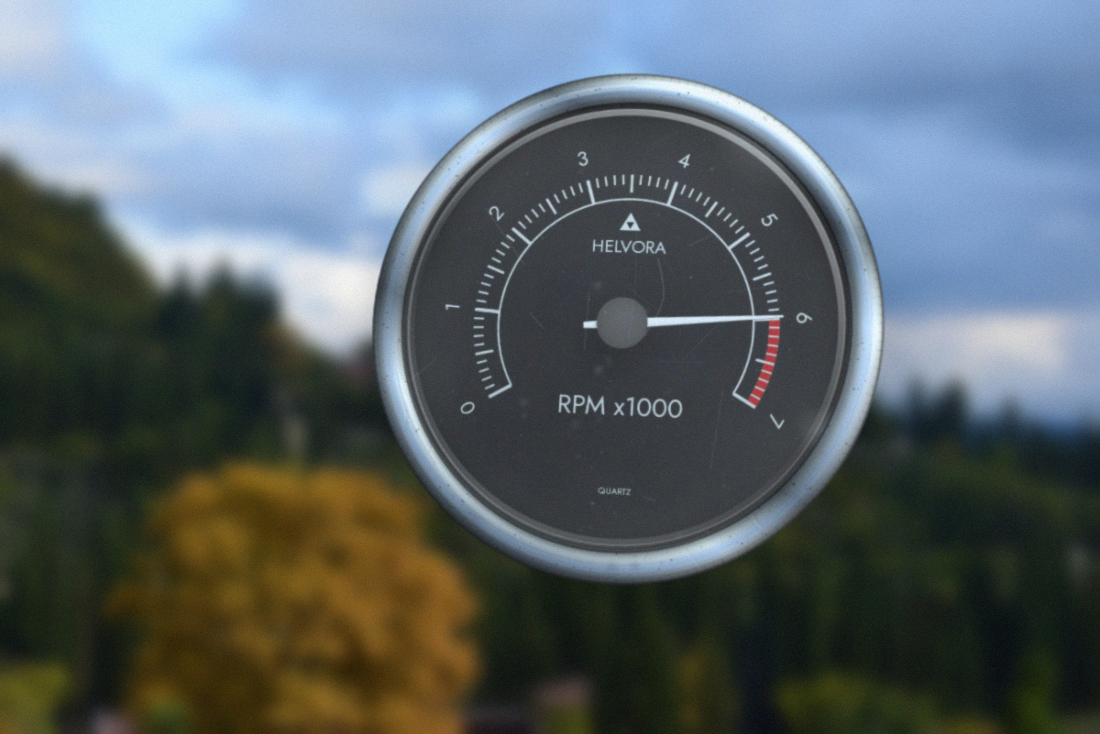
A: {"value": 6000, "unit": "rpm"}
